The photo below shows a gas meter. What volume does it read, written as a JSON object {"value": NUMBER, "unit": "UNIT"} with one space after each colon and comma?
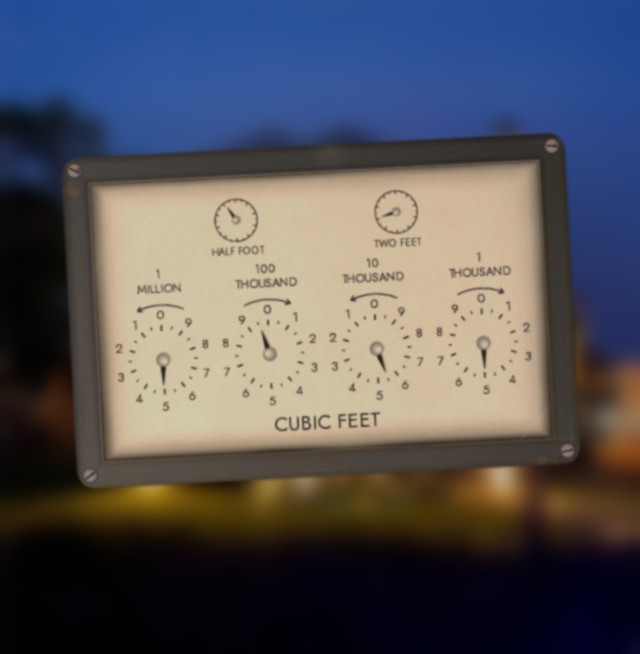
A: {"value": 495500, "unit": "ft³"}
